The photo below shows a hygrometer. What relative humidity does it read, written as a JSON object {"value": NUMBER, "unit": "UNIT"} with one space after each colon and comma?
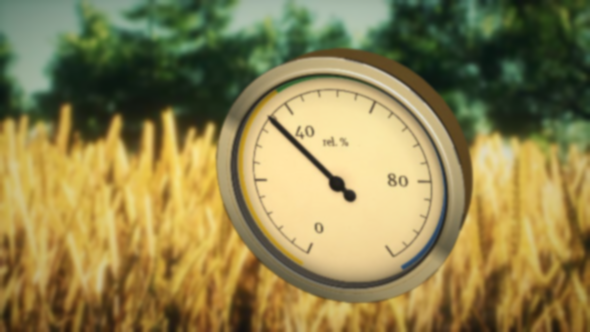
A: {"value": 36, "unit": "%"}
